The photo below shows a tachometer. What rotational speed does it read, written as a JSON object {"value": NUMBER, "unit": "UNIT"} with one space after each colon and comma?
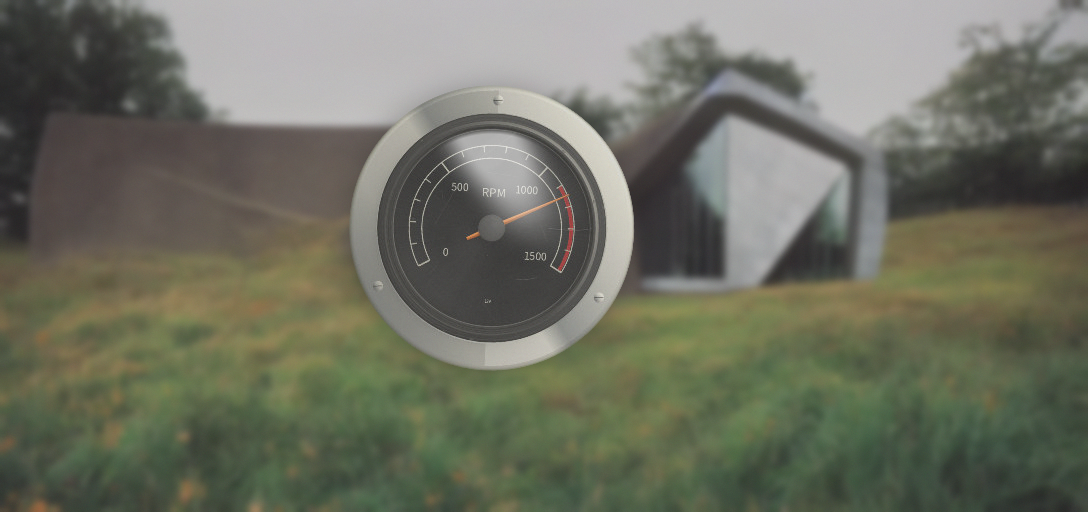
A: {"value": 1150, "unit": "rpm"}
